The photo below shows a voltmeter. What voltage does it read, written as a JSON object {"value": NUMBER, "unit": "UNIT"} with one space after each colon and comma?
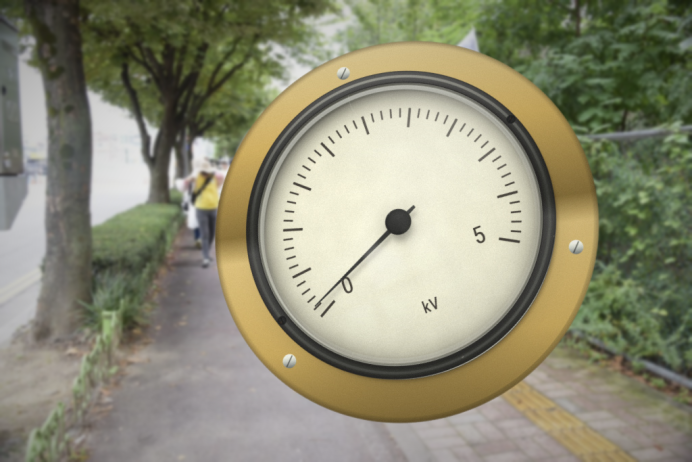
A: {"value": 0.1, "unit": "kV"}
